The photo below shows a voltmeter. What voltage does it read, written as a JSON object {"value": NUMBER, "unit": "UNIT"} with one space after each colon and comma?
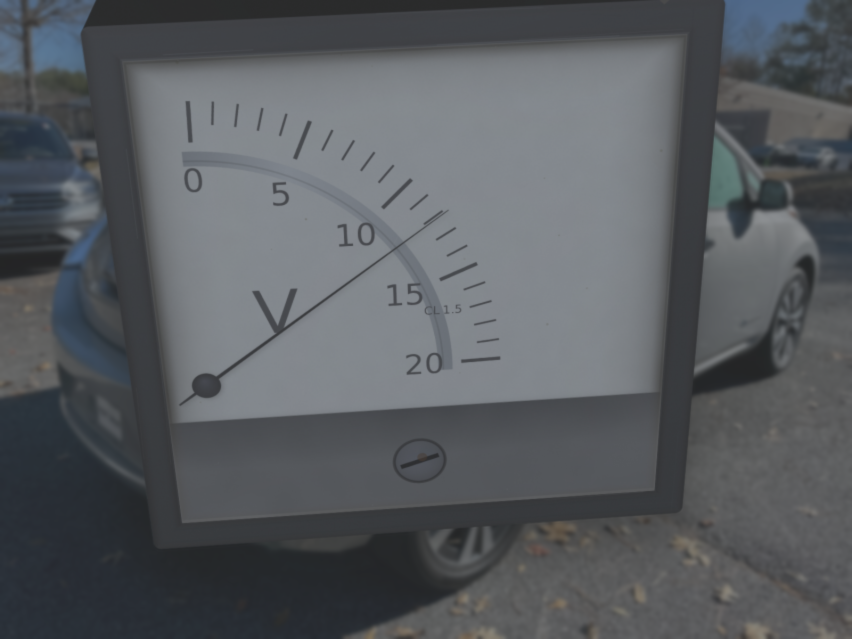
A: {"value": 12, "unit": "V"}
